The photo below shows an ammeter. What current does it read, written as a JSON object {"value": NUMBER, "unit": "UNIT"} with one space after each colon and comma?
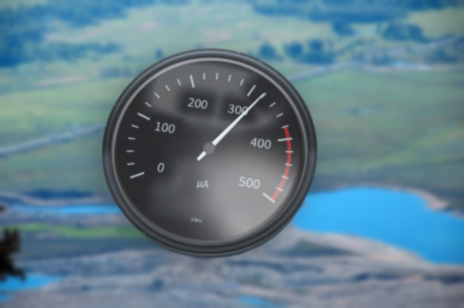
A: {"value": 320, "unit": "µA"}
